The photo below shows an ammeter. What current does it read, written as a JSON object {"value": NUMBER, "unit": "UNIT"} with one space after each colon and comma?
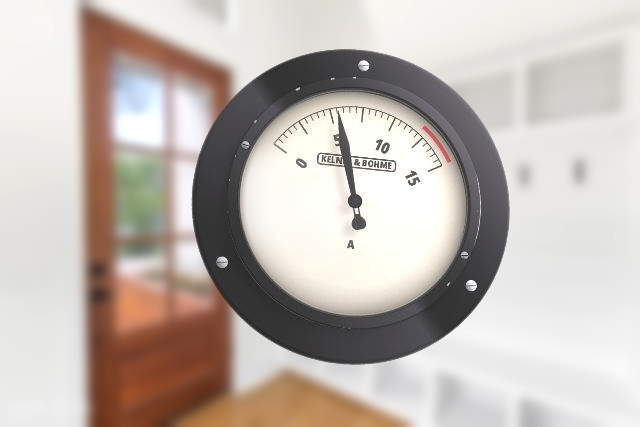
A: {"value": 5.5, "unit": "A"}
